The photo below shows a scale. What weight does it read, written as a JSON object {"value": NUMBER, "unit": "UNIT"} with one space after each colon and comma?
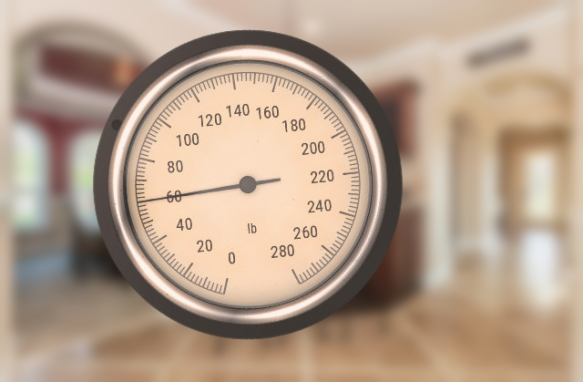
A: {"value": 60, "unit": "lb"}
